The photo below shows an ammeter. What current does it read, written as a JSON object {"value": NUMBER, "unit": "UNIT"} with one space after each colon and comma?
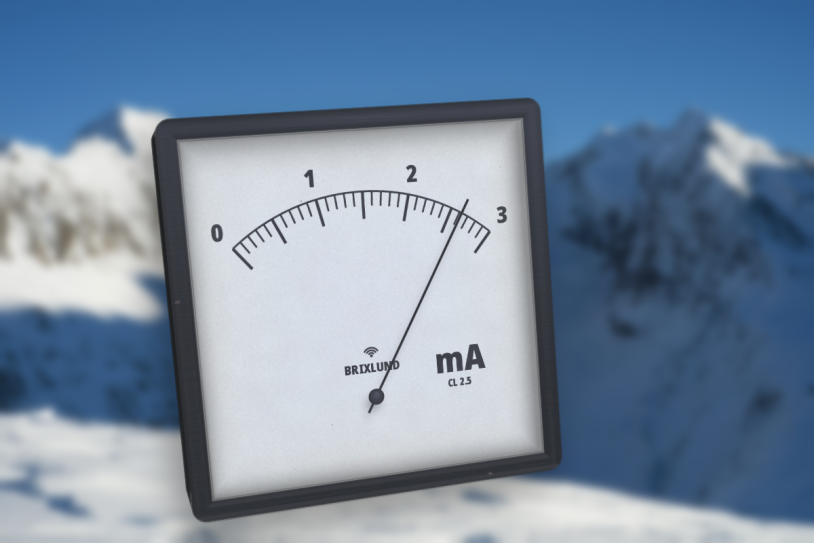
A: {"value": 2.6, "unit": "mA"}
